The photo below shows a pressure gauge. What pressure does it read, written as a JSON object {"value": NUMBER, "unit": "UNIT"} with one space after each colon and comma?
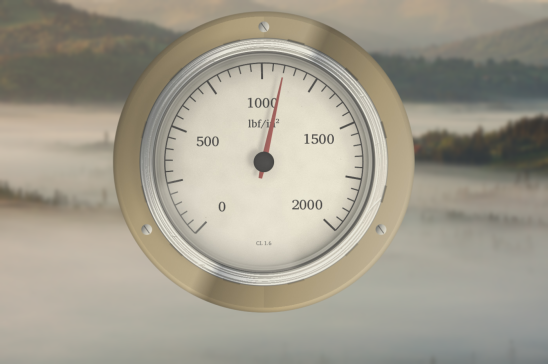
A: {"value": 1100, "unit": "psi"}
